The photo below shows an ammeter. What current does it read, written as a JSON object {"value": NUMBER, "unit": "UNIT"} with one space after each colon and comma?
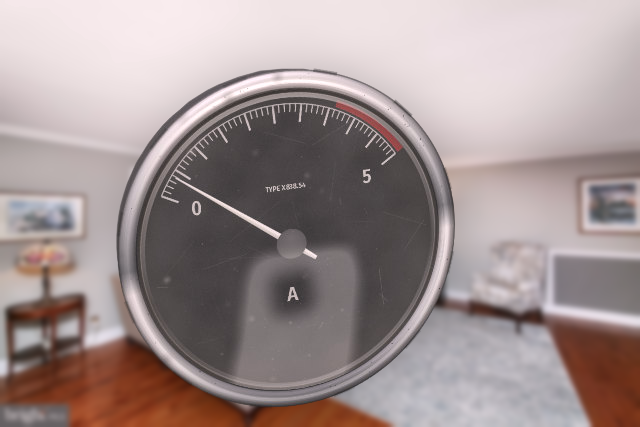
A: {"value": 0.4, "unit": "A"}
